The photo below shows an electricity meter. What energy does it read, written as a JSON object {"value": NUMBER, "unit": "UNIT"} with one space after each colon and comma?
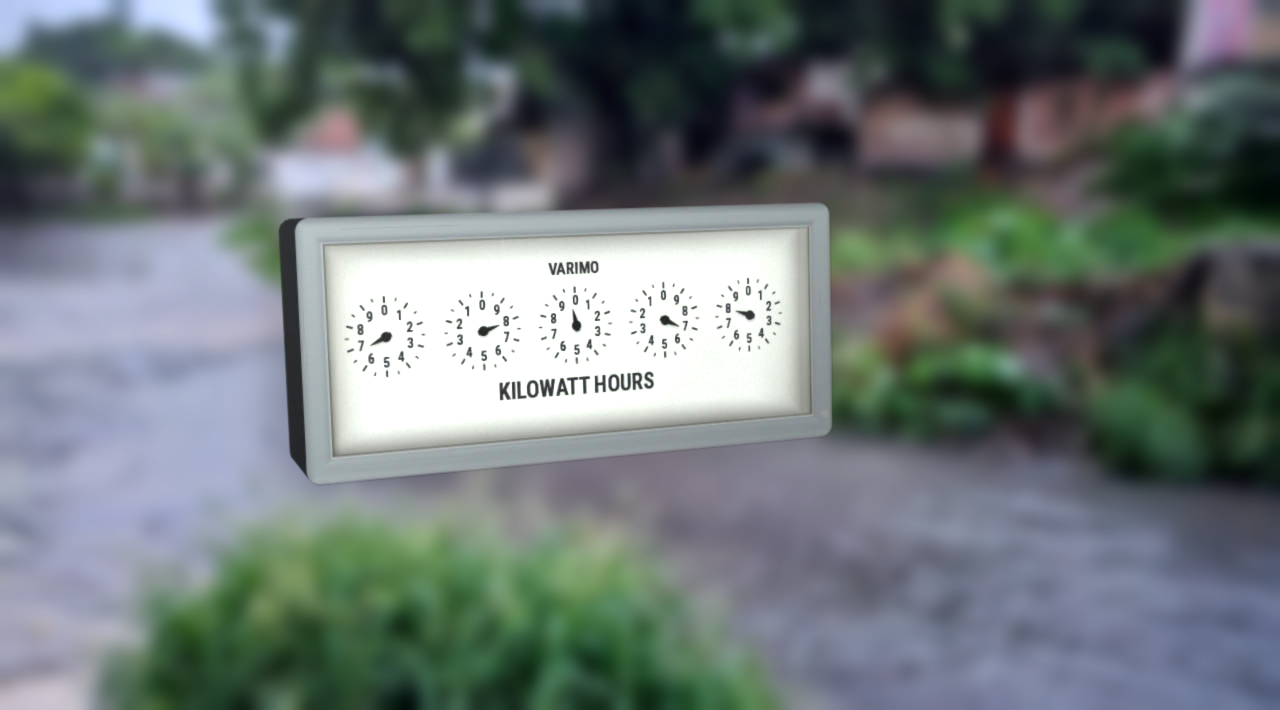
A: {"value": 67968, "unit": "kWh"}
